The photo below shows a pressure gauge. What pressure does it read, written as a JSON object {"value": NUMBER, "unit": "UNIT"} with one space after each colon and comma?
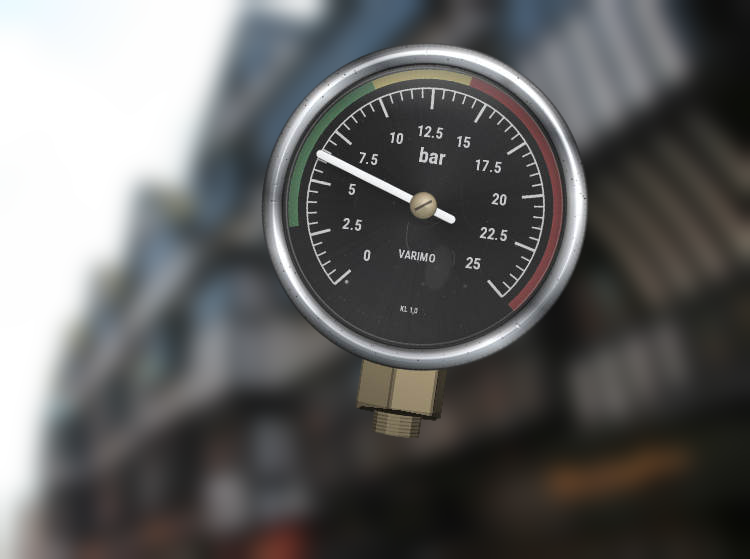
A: {"value": 6.25, "unit": "bar"}
